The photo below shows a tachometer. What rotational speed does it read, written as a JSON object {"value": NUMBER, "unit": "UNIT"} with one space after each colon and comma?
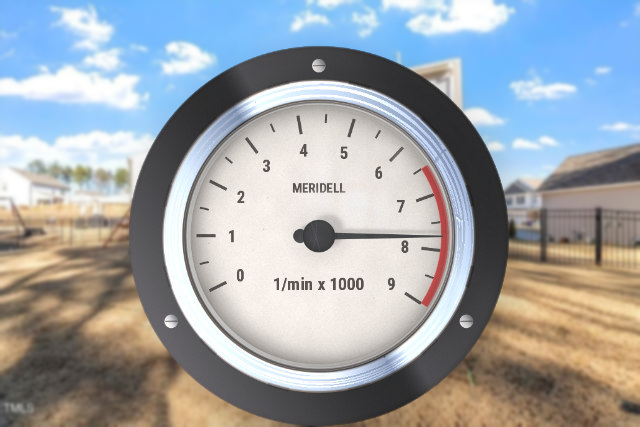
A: {"value": 7750, "unit": "rpm"}
